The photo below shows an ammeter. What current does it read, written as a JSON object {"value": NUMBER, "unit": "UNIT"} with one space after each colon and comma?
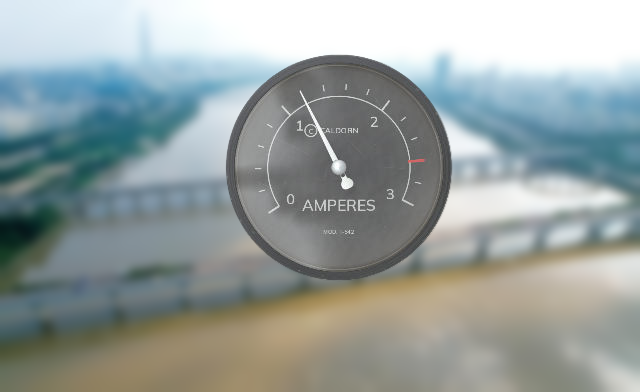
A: {"value": 1.2, "unit": "A"}
